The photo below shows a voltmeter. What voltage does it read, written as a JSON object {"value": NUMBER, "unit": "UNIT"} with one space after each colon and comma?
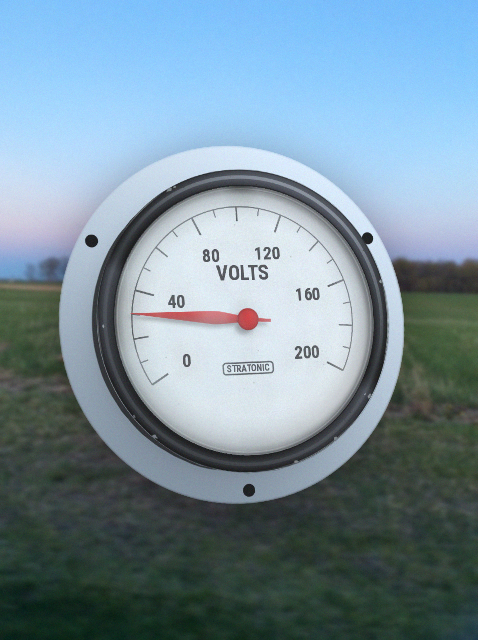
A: {"value": 30, "unit": "V"}
